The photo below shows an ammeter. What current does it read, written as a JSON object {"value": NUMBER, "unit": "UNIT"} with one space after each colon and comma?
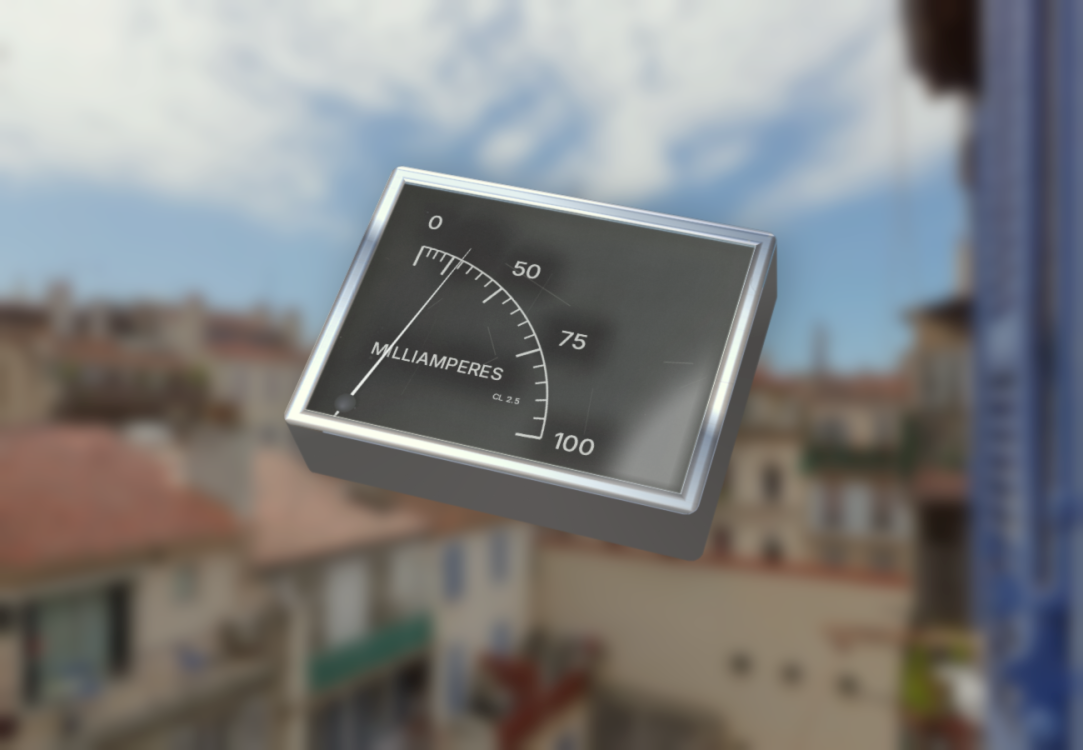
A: {"value": 30, "unit": "mA"}
